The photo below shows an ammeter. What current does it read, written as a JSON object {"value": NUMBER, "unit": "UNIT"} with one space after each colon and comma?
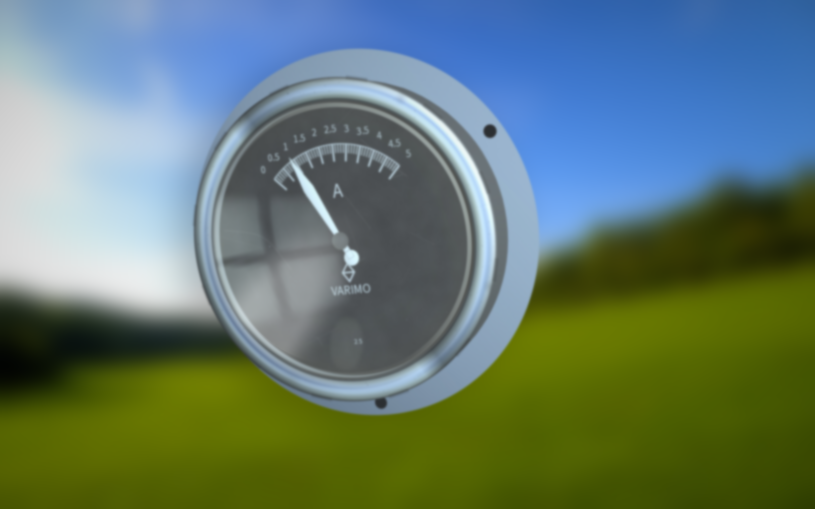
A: {"value": 1, "unit": "A"}
